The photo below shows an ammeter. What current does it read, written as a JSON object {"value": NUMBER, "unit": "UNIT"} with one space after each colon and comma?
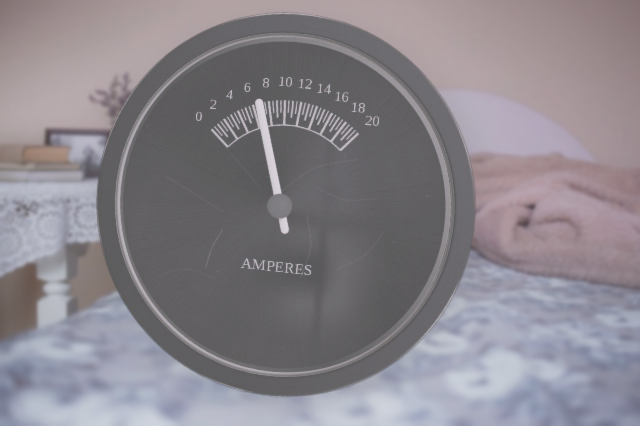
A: {"value": 7, "unit": "A"}
